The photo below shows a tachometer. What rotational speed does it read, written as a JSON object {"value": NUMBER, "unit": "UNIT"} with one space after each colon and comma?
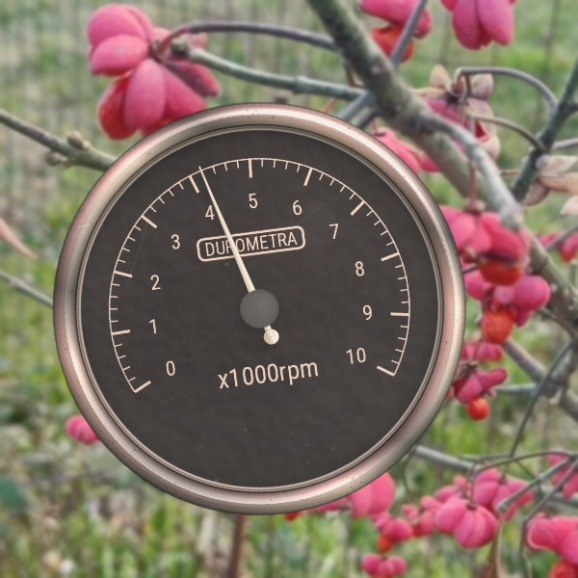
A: {"value": 4200, "unit": "rpm"}
